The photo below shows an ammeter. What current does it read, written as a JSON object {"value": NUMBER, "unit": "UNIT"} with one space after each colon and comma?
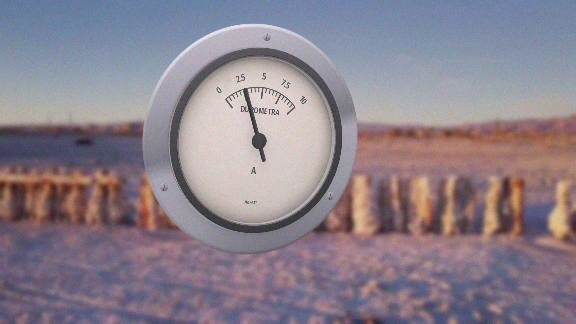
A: {"value": 2.5, "unit": "A"}
